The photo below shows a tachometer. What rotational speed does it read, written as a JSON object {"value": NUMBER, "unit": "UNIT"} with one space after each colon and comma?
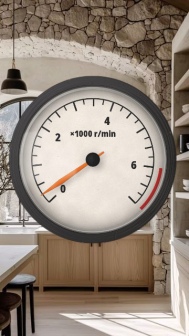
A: {"value": 250, "unit": "rpm"}
